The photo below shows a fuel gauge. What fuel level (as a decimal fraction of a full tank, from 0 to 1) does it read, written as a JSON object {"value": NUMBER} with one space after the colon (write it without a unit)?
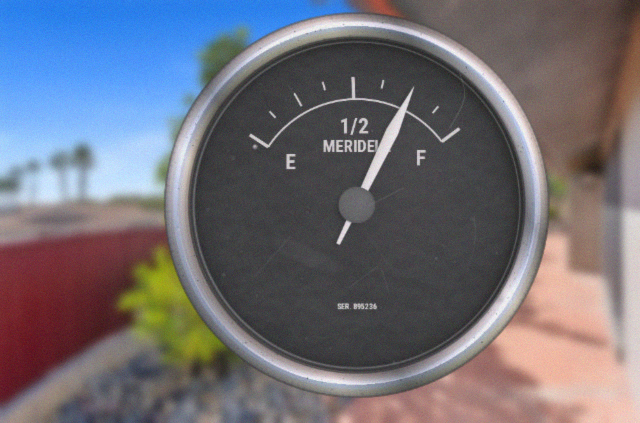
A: {"value": 0.75}
